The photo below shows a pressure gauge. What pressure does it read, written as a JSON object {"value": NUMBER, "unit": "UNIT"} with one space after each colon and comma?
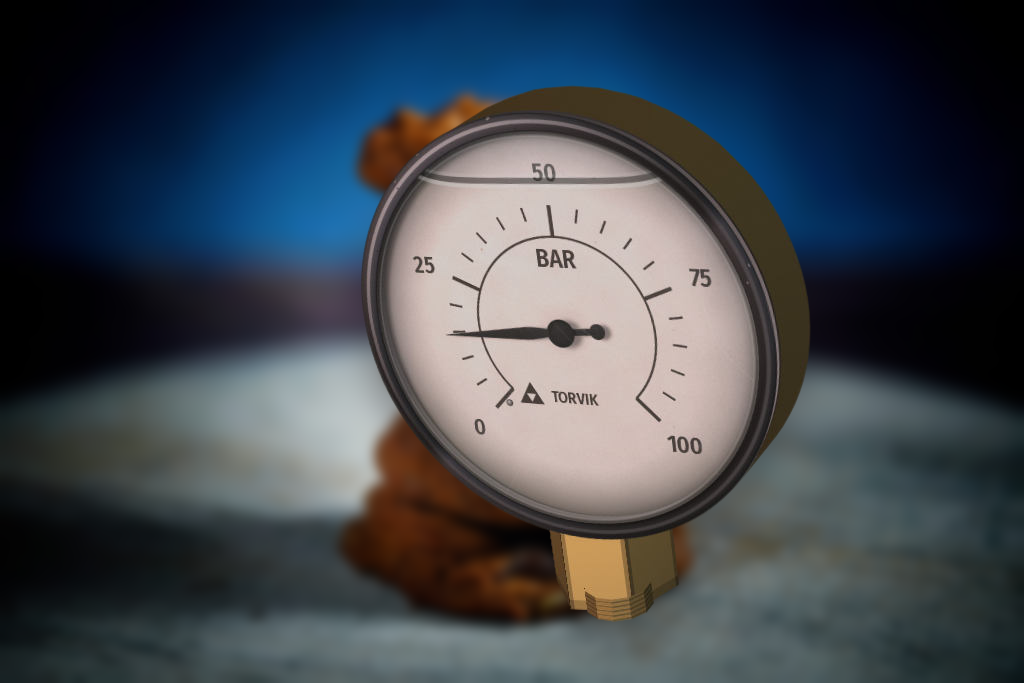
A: {"value": 15, "unit": "bar"}
